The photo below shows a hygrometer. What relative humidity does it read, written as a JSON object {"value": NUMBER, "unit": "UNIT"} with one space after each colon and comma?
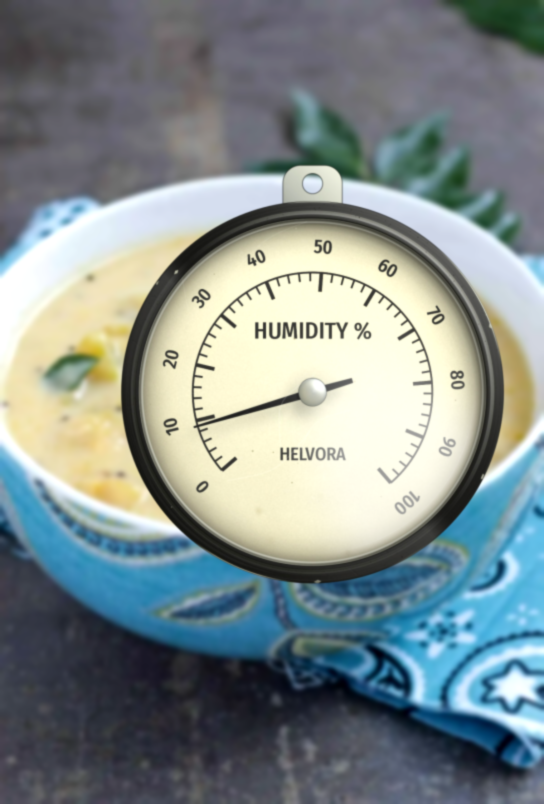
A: {"value": 9, "unit": "%"}
